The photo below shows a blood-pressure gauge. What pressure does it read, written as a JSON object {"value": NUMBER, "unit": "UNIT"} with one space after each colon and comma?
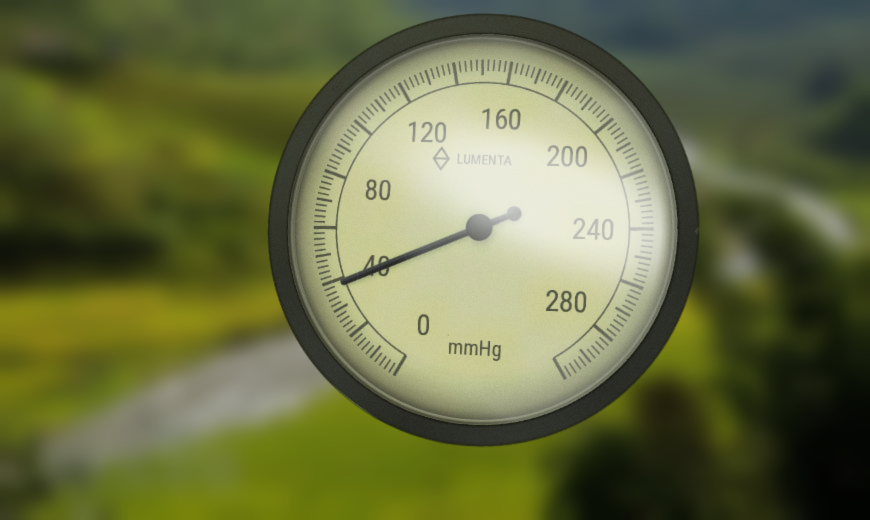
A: {"value": 38, "unit": "mmHg"}
